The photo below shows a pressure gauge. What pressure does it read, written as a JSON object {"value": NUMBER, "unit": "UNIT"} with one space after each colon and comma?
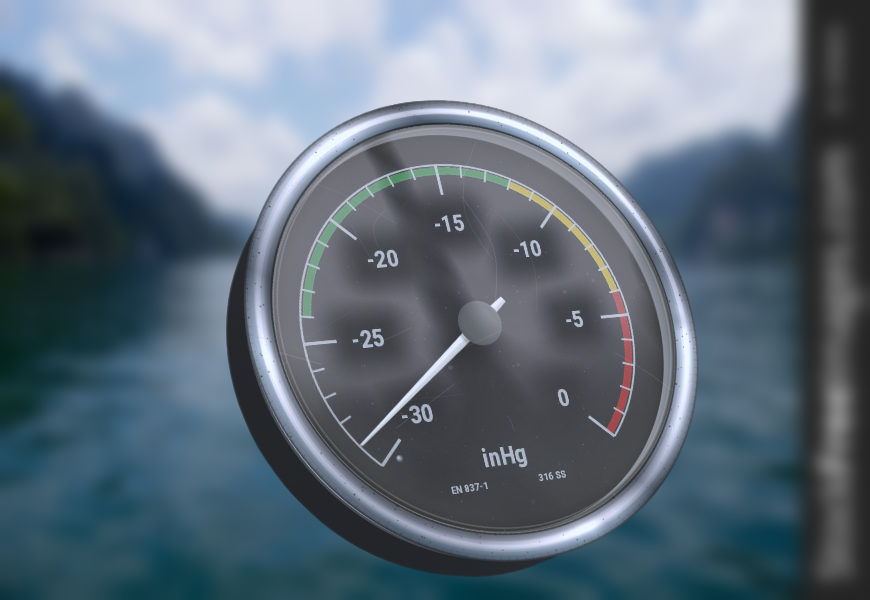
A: {"value": -29, "unit": "inHg"}
